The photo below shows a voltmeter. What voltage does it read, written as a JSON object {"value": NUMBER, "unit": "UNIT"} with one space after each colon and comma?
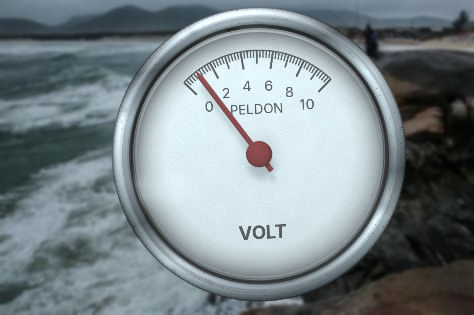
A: {"value": 1, "unit": "V"}
